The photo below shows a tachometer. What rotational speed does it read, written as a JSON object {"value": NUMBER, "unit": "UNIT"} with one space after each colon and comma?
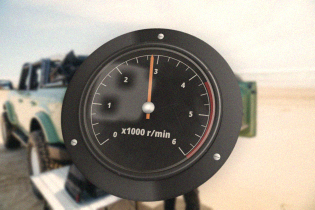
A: {"value": 2875, "unit": "rpm"}
